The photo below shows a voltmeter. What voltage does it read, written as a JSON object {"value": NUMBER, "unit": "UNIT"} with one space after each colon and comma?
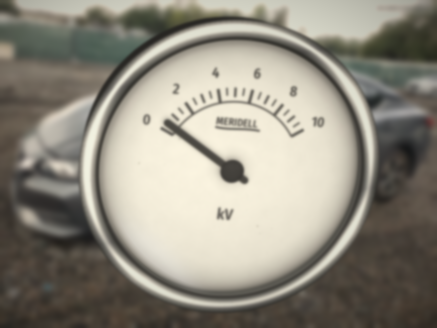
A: {"value": 0.5, "unit": "kV"}
